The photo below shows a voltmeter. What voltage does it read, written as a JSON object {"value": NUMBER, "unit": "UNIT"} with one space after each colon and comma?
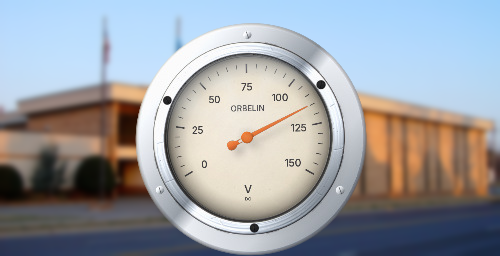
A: {"value": 115, "unit": "V"}
